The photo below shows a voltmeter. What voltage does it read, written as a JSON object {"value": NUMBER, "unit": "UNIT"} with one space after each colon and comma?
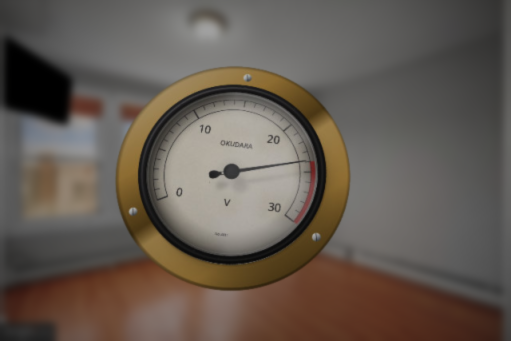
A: {"value": 24, "unit": "V"}
